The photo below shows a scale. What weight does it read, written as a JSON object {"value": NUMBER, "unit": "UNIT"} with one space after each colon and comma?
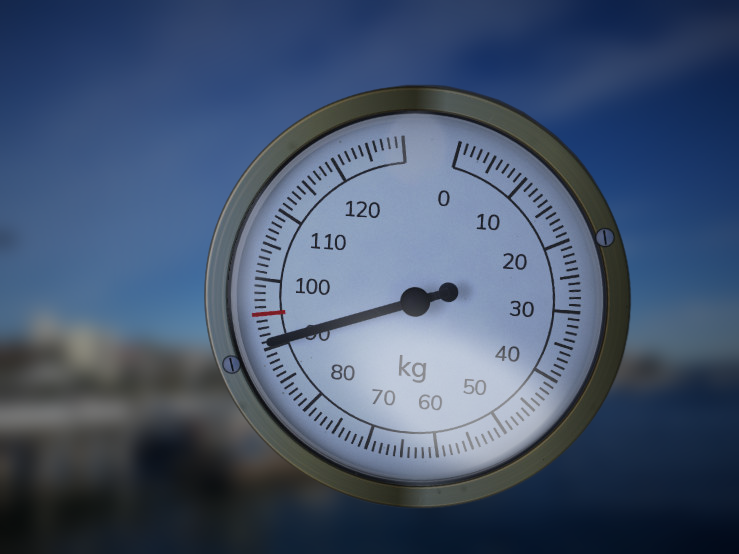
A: {"value": 91, "unit": "kg"}
